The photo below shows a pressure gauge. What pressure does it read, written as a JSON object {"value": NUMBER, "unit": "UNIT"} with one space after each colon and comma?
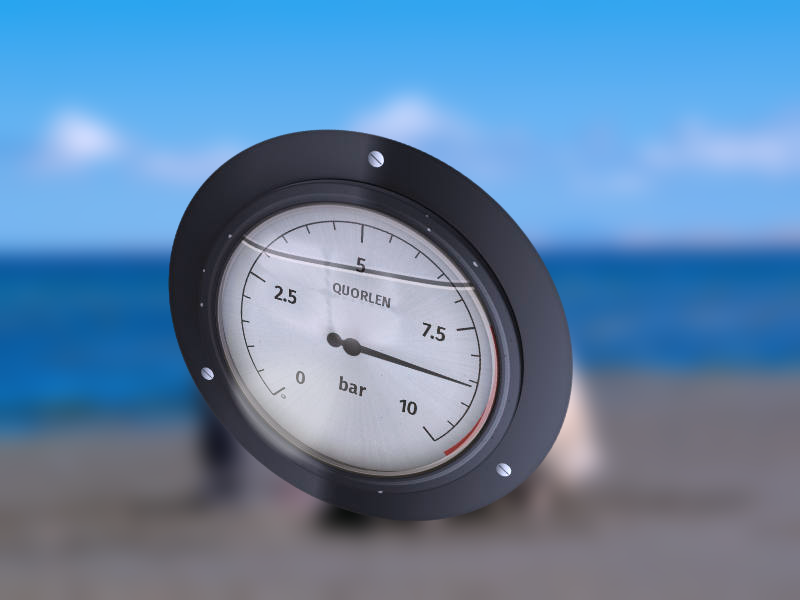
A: {"value": 8.5, "unit": "bar"}
